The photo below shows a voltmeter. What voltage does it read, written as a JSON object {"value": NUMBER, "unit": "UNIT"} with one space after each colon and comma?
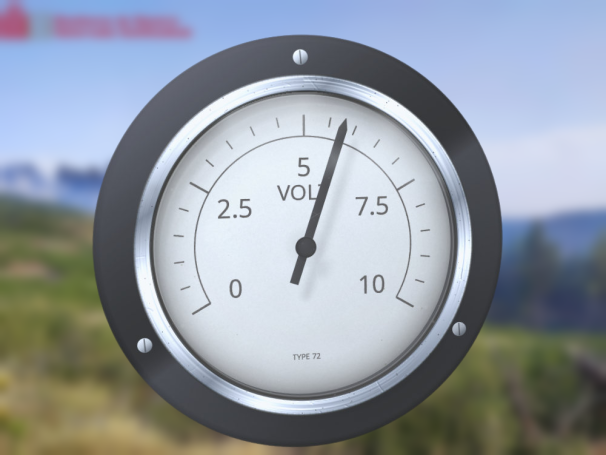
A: {"value": 5.75, "unit": "V"}
